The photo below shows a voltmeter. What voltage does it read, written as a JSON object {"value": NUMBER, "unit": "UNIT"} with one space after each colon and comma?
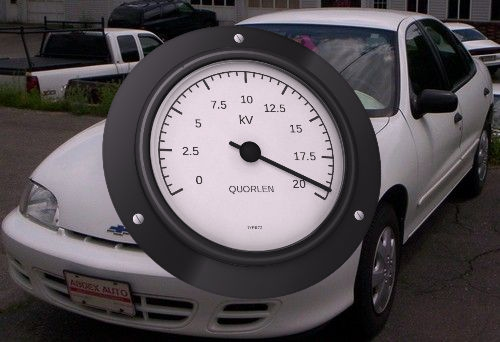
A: {"value": 19.5, "unit": "kV"}
